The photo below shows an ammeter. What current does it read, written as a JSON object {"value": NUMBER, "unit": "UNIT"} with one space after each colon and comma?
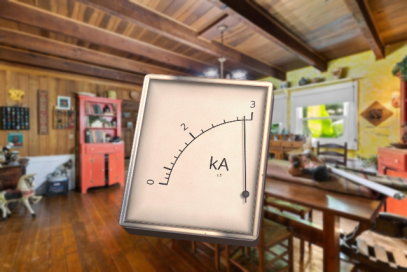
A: {"value": 2.9, "unit": "kA"}
